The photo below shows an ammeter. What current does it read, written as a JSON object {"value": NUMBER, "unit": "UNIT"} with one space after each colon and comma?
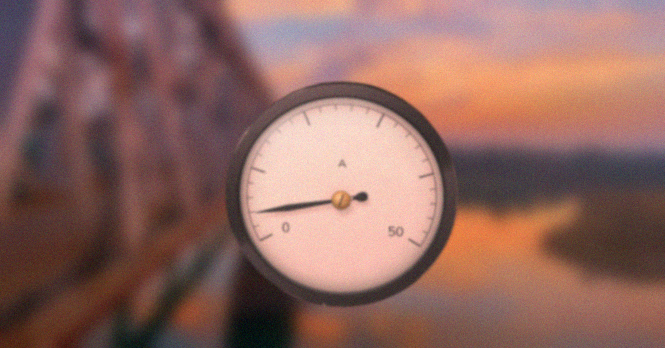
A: {"value": 4, "unit": "A"}
